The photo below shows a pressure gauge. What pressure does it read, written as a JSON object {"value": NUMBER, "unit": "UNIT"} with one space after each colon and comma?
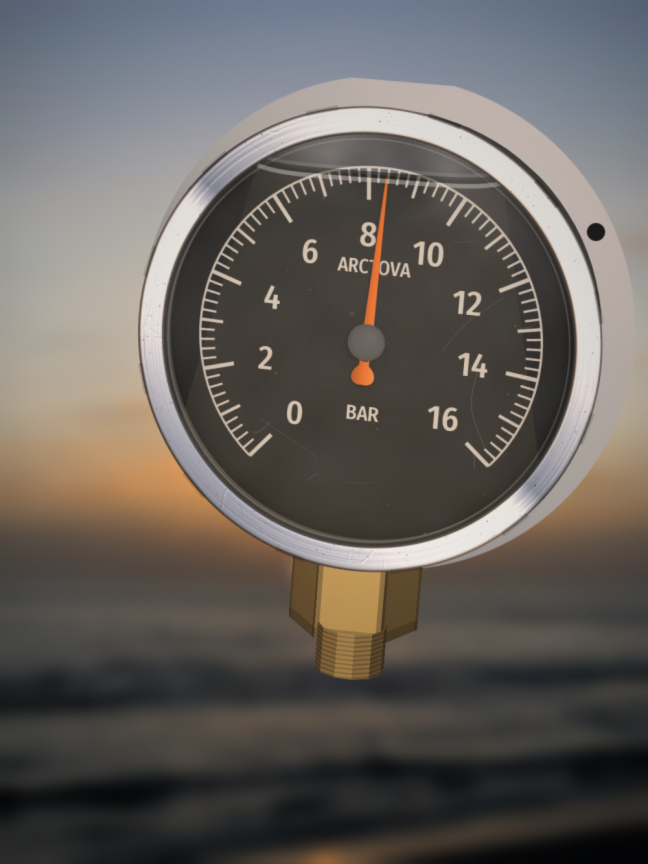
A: {"value": 8.4, "unit": "bar"}
